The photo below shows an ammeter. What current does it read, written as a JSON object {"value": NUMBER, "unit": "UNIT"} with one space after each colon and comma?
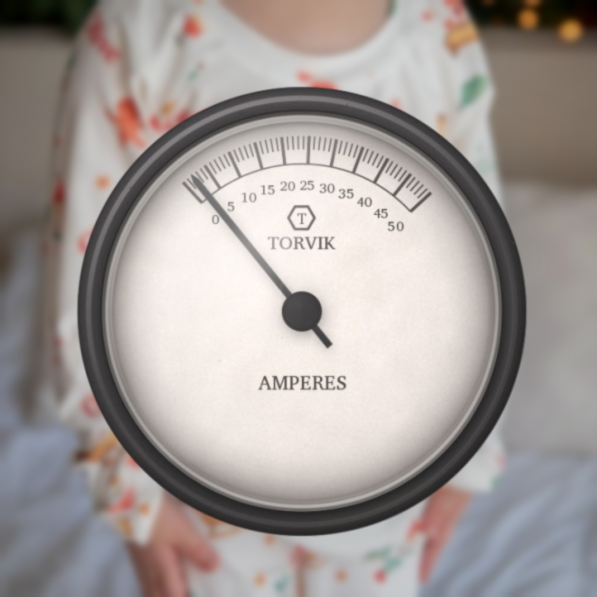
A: {"value": 2, "unit": "A"}
